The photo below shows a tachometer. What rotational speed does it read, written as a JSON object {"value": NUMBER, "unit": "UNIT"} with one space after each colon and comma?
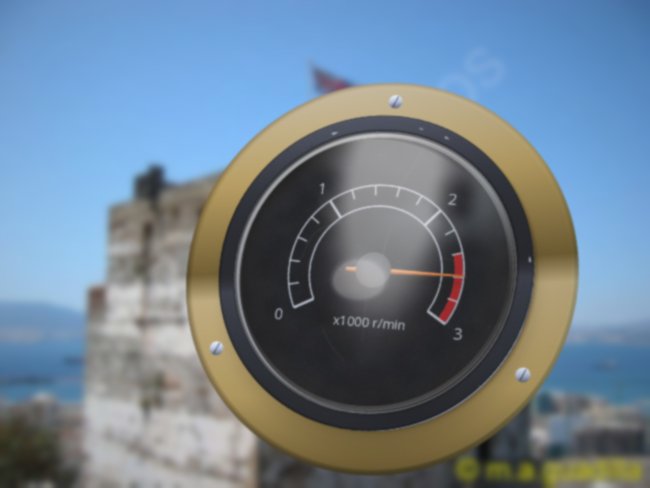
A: {"value": 2600, "unit": "rpm"}
